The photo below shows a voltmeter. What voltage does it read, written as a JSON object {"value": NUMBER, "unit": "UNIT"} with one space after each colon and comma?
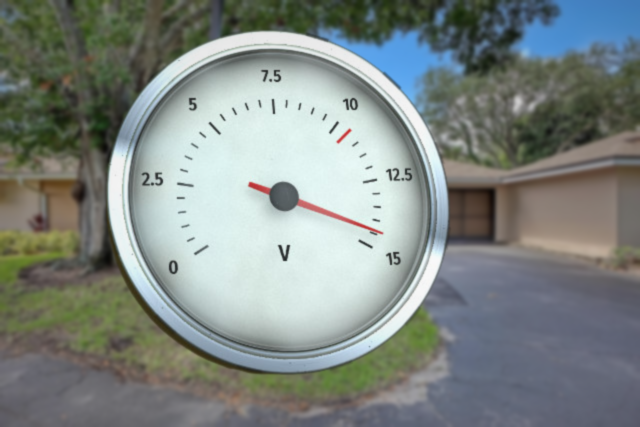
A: {"value": 14.5, "unit": "V"}
